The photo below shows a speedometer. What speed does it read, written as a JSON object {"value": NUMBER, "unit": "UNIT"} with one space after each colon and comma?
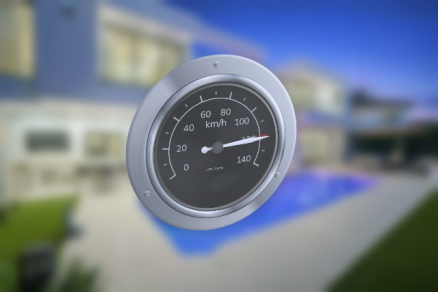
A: {"value": 120, "unit": "km/h"}
